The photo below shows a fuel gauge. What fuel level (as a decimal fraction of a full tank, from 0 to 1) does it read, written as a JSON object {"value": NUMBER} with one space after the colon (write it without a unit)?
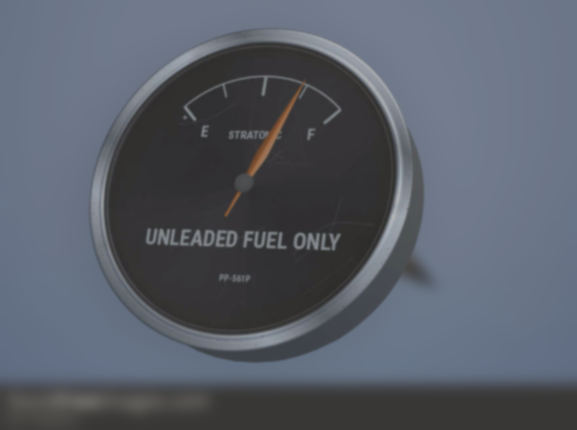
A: {"value": 0.75}
